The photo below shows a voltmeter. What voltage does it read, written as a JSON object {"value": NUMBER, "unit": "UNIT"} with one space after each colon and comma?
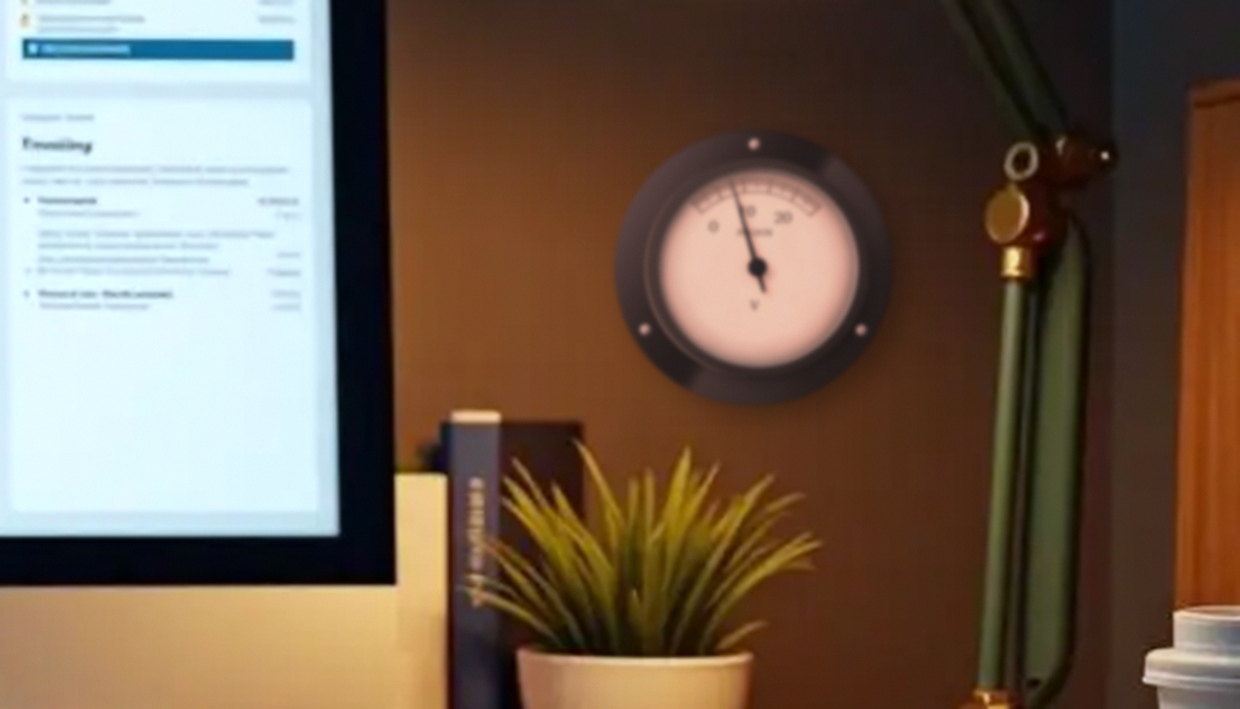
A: {"value": 7.5, "unit": "V"}
